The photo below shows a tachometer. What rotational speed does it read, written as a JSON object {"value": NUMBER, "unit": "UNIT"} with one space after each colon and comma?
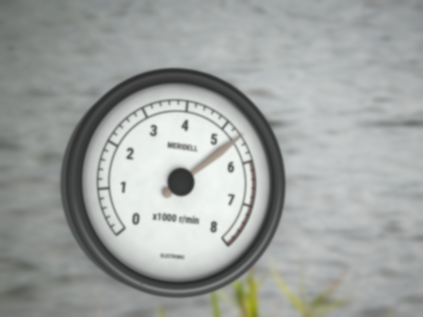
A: {"value": 5400, "unit": "rpm"}
